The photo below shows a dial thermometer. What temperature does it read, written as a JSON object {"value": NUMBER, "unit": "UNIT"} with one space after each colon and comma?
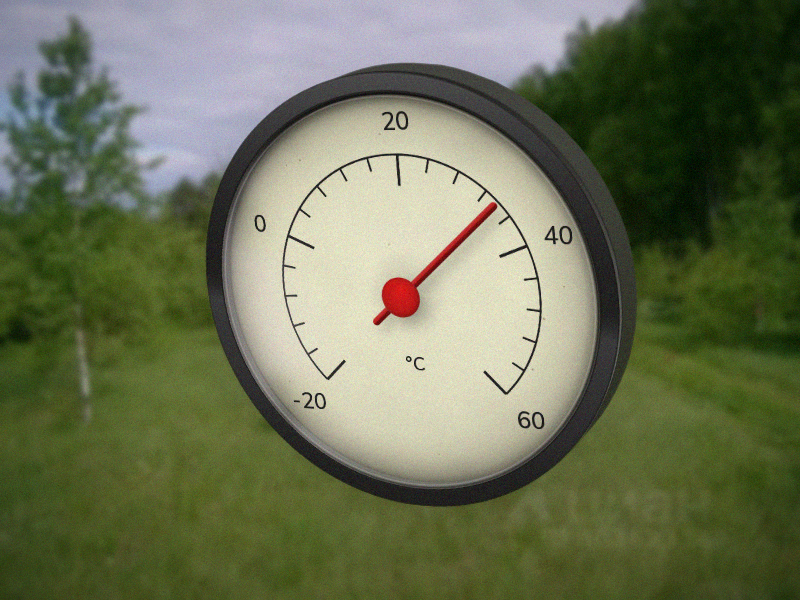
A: {"value": 34, "unit": "°C"}
